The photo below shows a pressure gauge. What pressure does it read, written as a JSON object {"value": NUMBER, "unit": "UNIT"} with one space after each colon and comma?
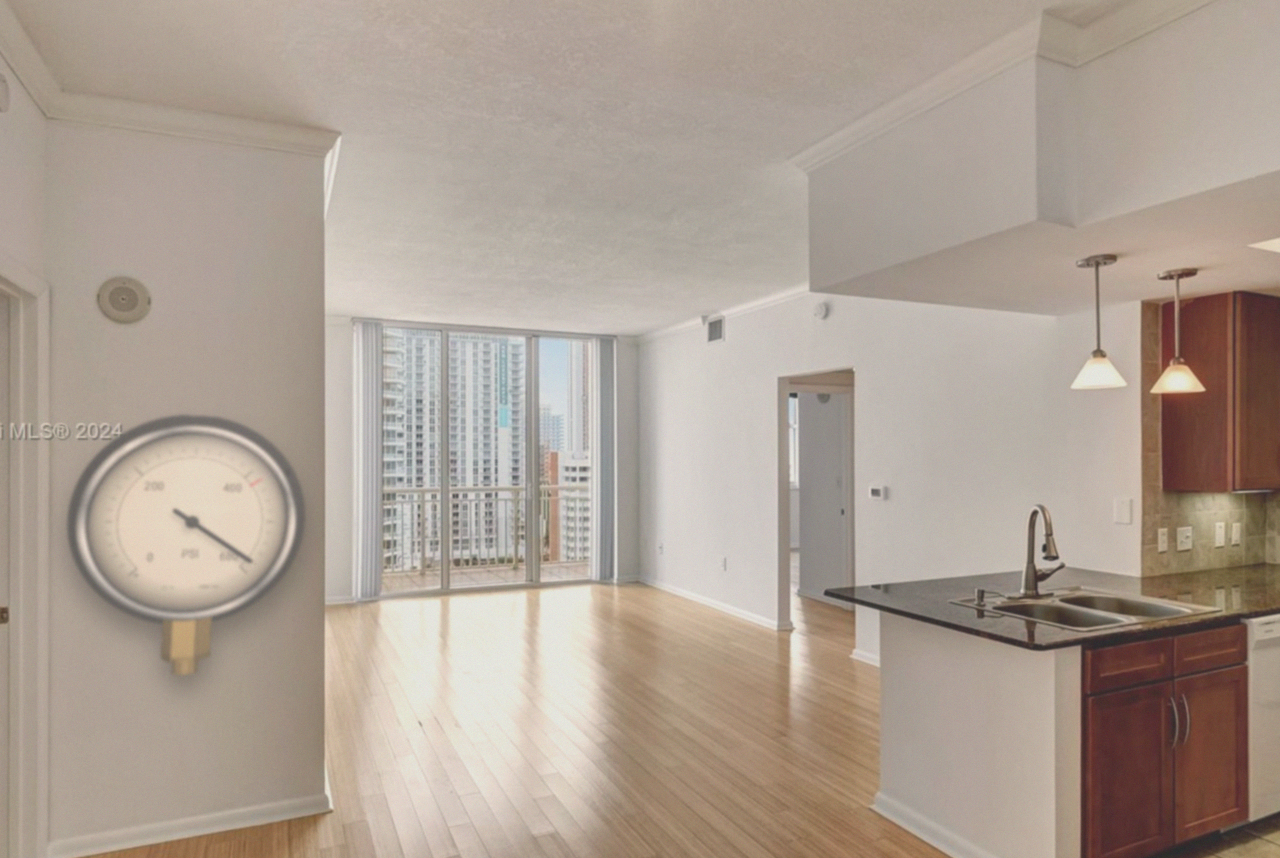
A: {"value": 580, "unit": "psi"}
